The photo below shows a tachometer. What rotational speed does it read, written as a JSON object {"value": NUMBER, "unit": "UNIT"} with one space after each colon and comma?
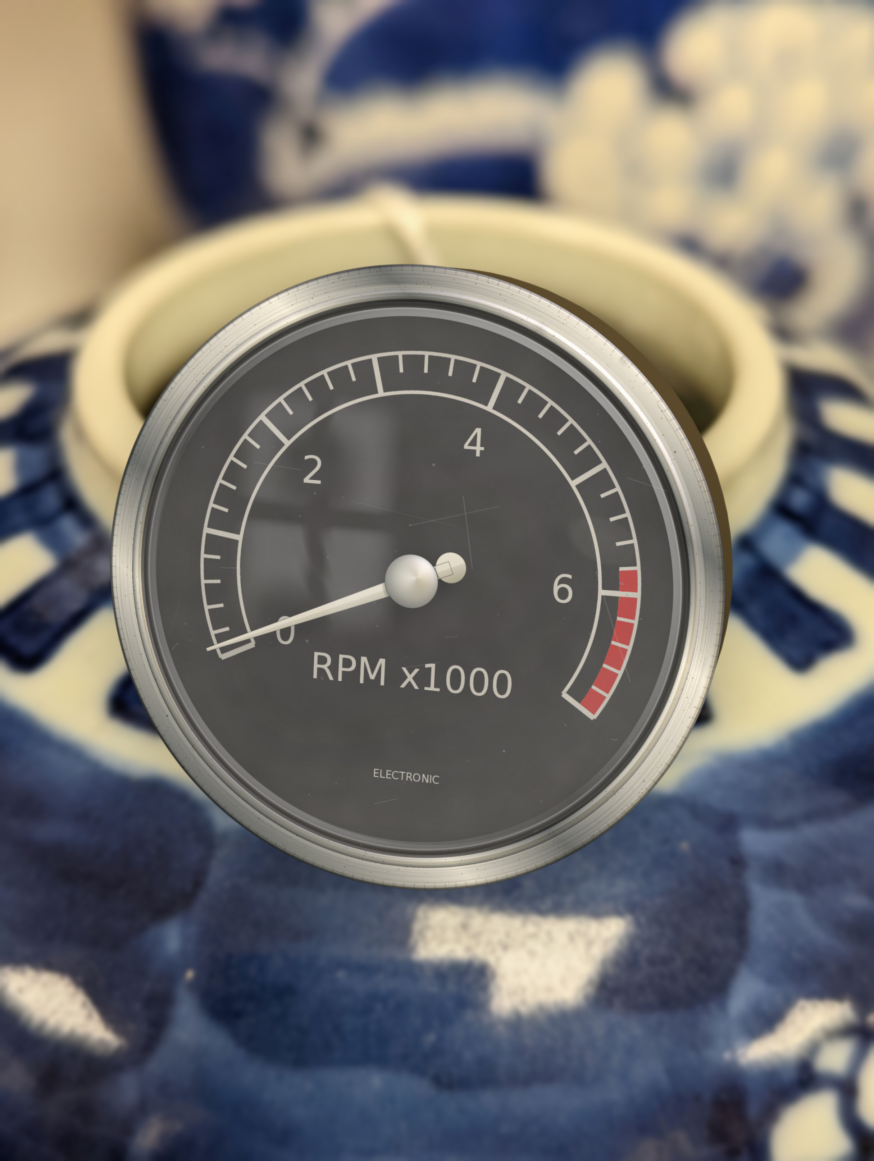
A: {"value": 100, "unit": "rpm"}
